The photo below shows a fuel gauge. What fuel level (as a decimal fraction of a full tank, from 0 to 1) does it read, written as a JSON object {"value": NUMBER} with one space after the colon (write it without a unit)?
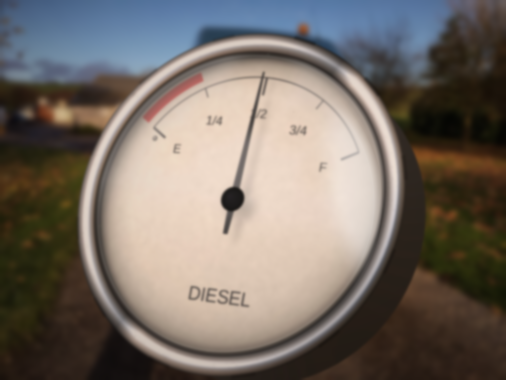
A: {"value": 0.5}
